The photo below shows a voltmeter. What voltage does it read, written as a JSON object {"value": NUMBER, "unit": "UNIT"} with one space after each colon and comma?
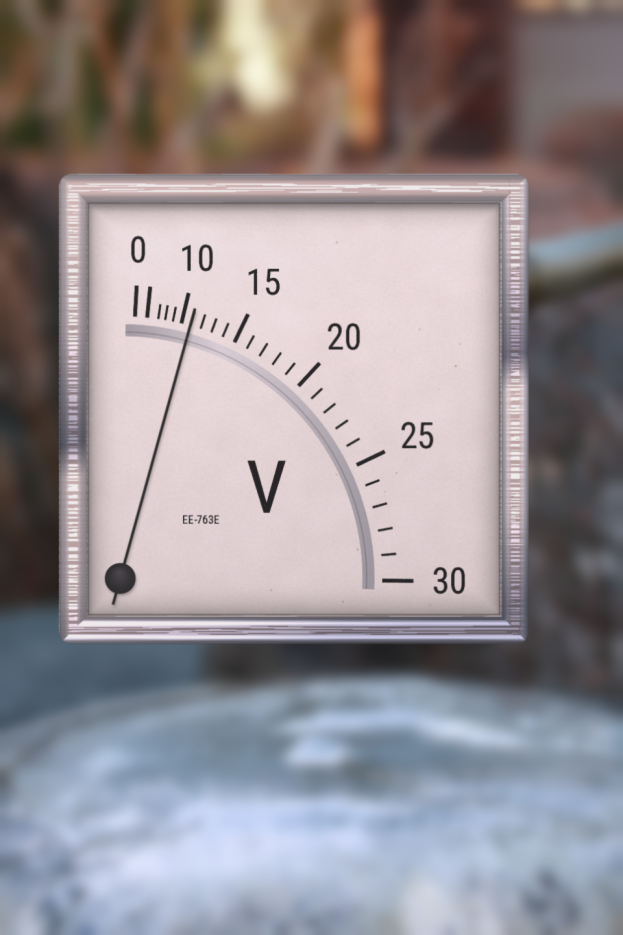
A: {"value": 11, "unit": "V"}
